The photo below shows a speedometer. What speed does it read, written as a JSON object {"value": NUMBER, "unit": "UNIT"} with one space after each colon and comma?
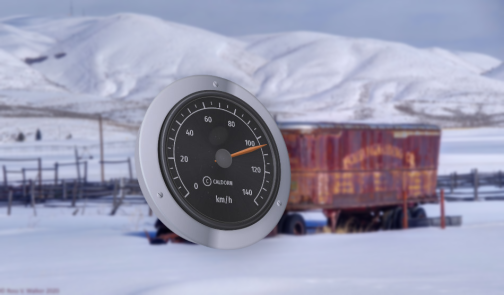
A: {"value": 105, "unit": "km/h"}
